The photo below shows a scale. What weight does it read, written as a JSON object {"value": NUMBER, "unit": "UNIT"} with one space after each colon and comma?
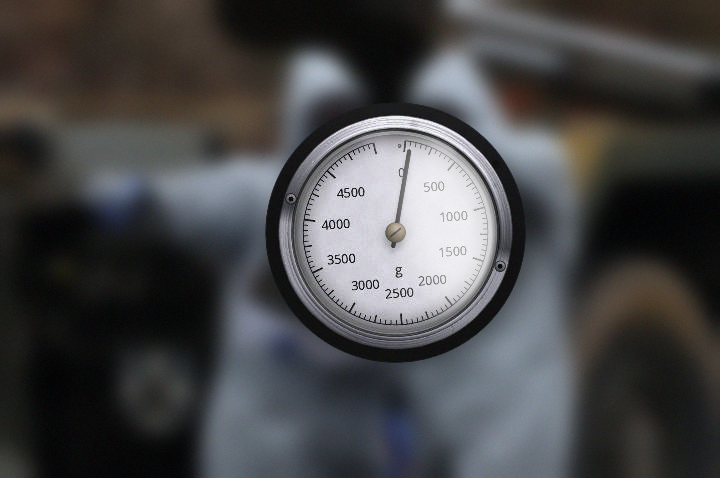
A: {"value": 50, "unit": "g"}
